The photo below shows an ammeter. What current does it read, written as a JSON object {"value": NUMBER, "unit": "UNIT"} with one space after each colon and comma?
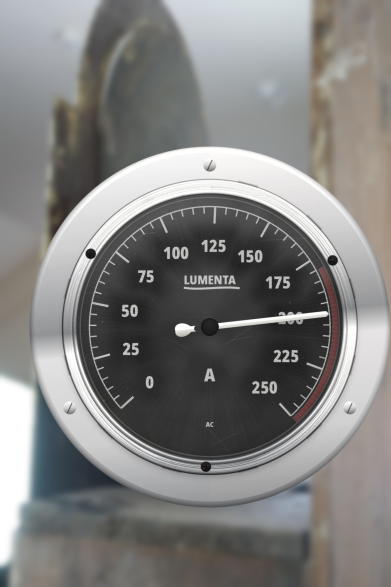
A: {"value": 200, "unit": "A"}
